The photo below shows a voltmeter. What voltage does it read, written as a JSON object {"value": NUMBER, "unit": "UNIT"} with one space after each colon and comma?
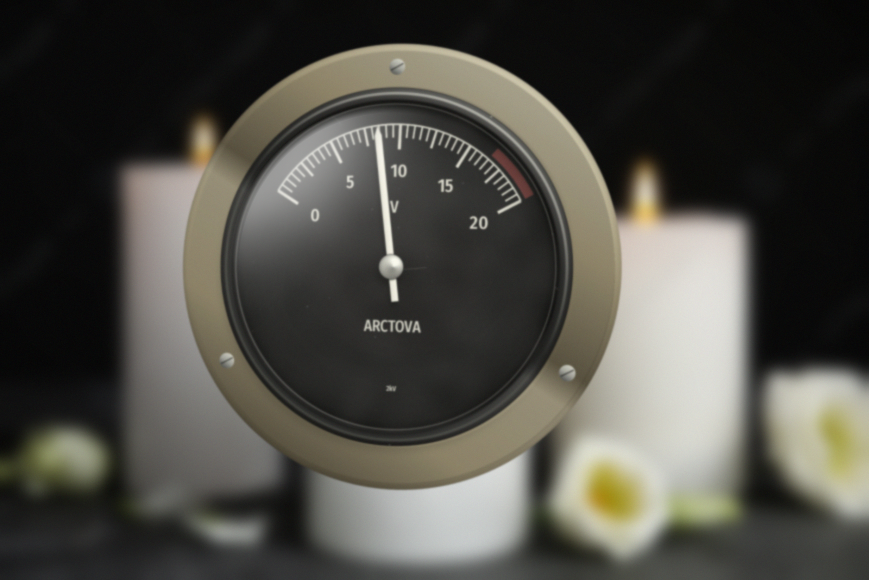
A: {"value": 8.5, "unit": "V"}
